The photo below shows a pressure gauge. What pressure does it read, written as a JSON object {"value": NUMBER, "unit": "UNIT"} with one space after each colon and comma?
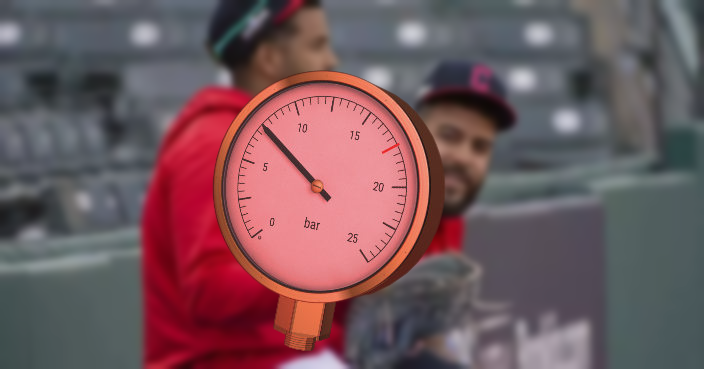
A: {"value": 7.5, "unit": "bar"}
